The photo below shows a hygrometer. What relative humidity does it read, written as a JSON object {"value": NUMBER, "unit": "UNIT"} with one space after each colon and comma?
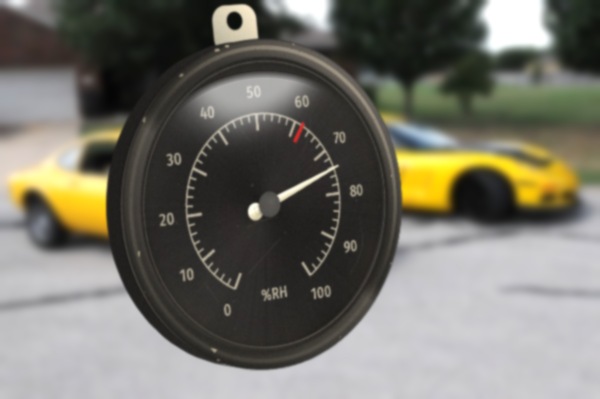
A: {"value": 74, "unit": "%"}
